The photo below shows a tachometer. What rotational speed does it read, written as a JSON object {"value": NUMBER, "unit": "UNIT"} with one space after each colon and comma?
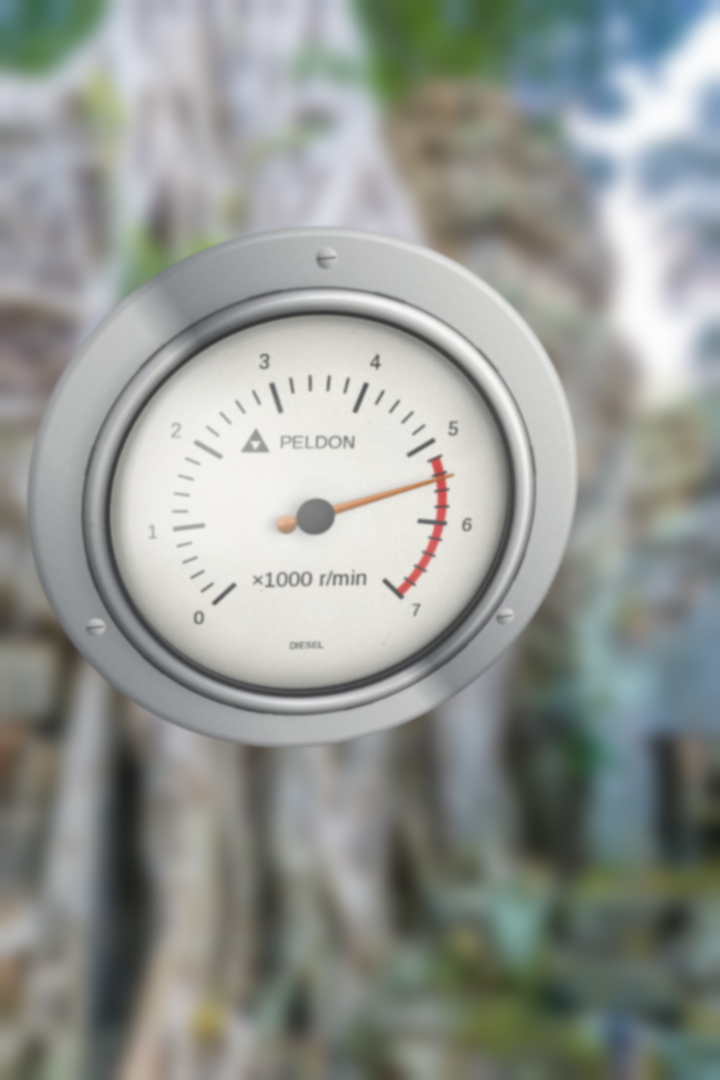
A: {"value": 5400, "unit": "rpm"}
